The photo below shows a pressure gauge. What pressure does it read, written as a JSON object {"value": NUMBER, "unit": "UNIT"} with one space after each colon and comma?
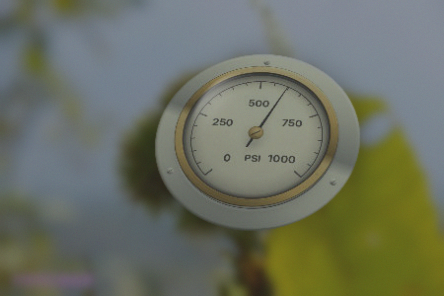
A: {"value": 600, "unit": "psi"}
